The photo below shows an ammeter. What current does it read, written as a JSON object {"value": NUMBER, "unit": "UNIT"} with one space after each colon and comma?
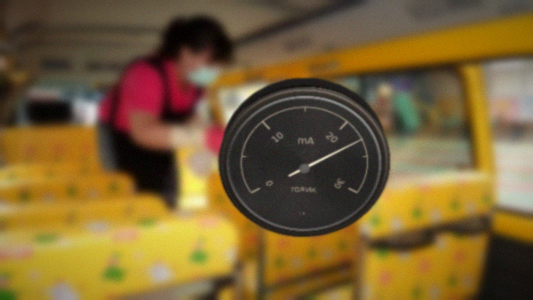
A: {"value": 22.5, "unit": "mA"}
